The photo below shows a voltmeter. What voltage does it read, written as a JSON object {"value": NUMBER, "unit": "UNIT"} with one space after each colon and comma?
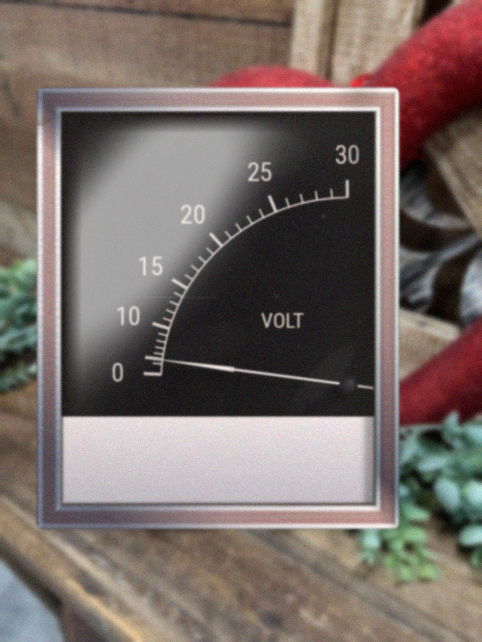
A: {"value": 5, "unit": "V"}
